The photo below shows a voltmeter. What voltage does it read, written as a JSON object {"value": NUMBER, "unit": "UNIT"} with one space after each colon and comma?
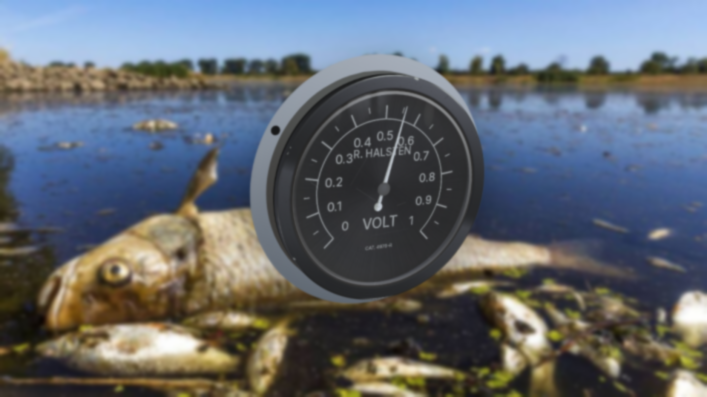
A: {"value": 0.55, "unit": "V"}
